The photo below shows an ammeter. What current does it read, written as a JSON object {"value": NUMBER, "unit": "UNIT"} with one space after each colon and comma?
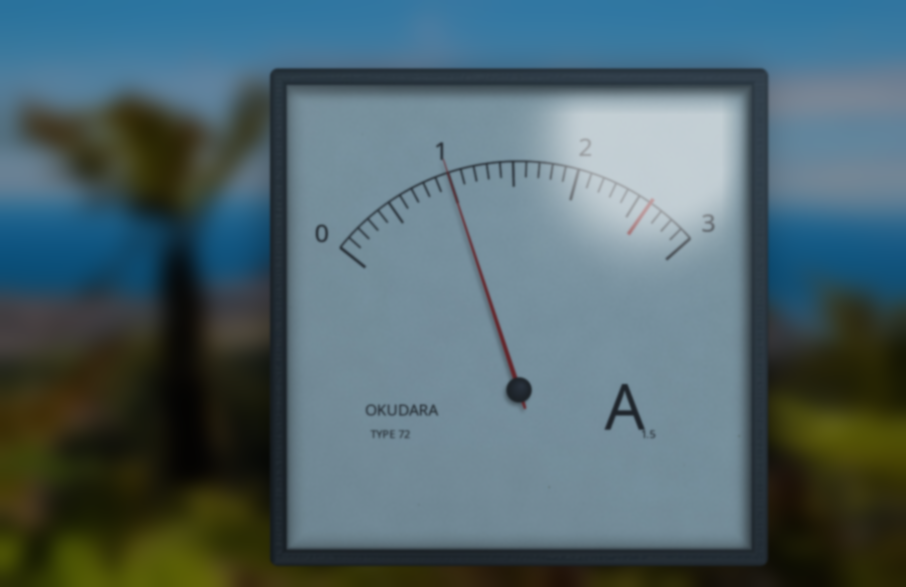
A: {"value": 1, "unit": "A"}
